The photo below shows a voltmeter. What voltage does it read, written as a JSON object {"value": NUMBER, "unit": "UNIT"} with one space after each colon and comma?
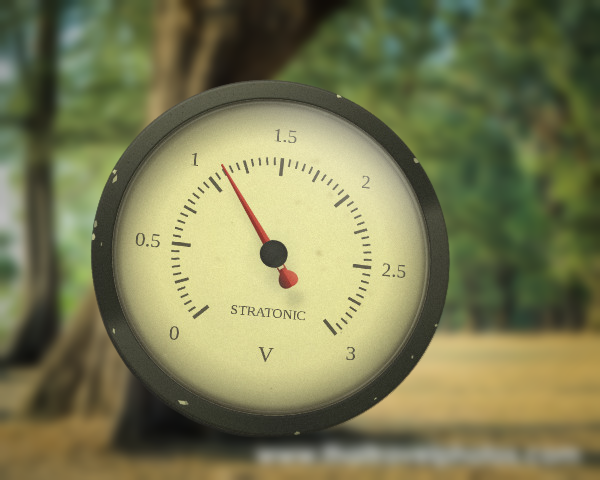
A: {"value": 1.1, "unit": "V"}
